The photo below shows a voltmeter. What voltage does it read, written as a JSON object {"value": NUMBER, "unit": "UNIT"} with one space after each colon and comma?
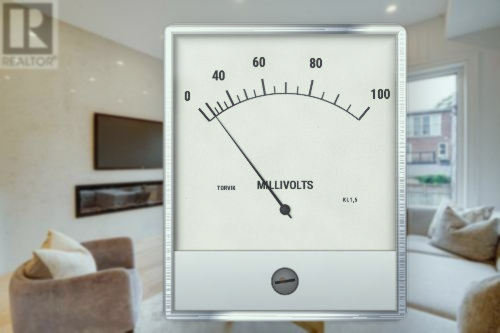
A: {"value": 20, "unit": "mV"}
